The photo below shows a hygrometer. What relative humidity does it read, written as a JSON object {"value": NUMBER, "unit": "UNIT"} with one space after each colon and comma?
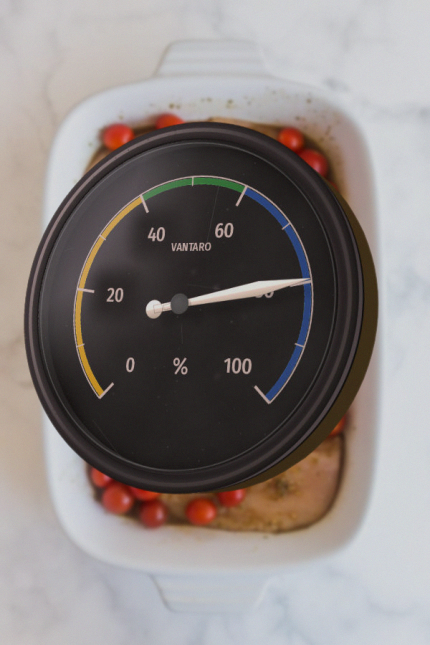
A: {"value": 80, "unit": "%"}
